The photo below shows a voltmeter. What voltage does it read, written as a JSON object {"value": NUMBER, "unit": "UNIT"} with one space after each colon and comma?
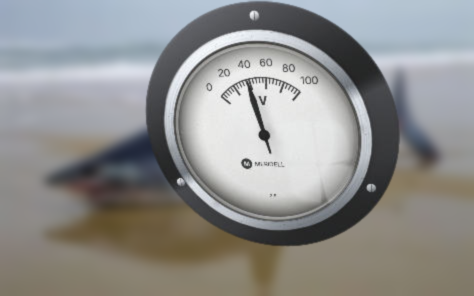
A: {"value": 40, "unit": "V"}
